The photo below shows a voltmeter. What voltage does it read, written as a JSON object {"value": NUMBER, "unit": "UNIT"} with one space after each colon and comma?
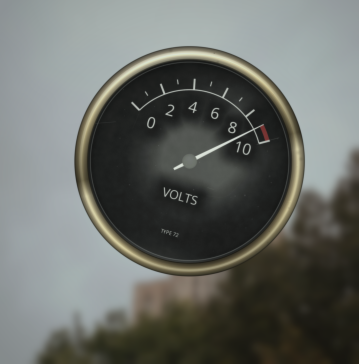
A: {"value": 9, "unit": "V"}
